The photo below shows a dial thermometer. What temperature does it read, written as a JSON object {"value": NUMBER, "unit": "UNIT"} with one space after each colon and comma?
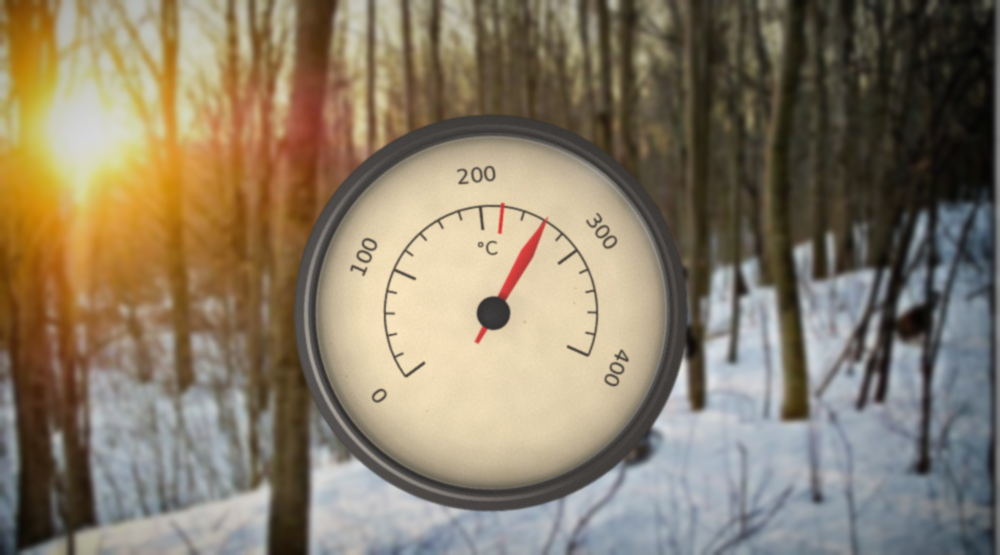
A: {"value": 260, "unit": "°C"}
